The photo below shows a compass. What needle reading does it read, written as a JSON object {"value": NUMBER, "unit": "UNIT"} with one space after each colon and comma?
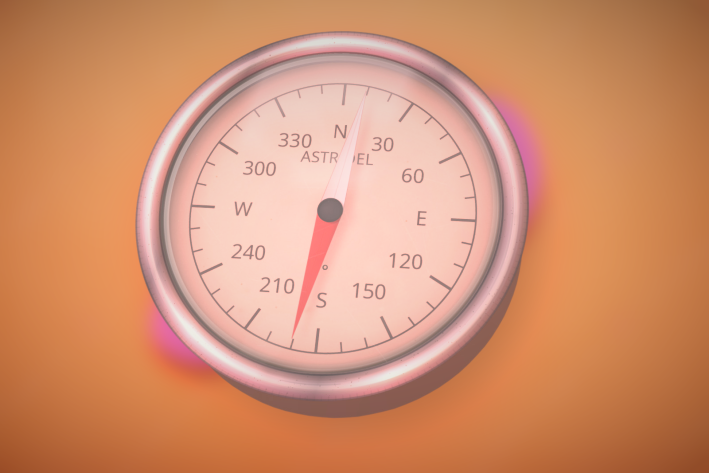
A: {"value": 190, "unit": "°"}
